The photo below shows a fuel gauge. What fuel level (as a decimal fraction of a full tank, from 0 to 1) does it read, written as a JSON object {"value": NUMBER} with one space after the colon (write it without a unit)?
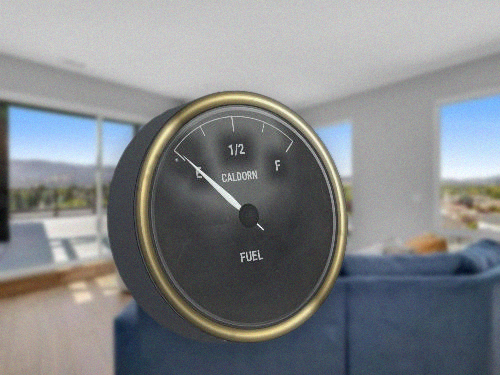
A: {"value": 0}
